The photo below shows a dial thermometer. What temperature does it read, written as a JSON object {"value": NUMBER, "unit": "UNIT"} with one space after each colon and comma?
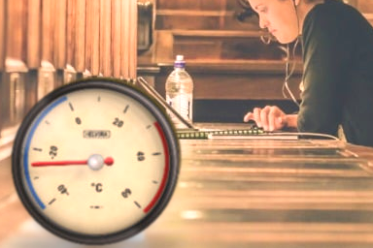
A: {"value": -25, "unit": "°C"}
